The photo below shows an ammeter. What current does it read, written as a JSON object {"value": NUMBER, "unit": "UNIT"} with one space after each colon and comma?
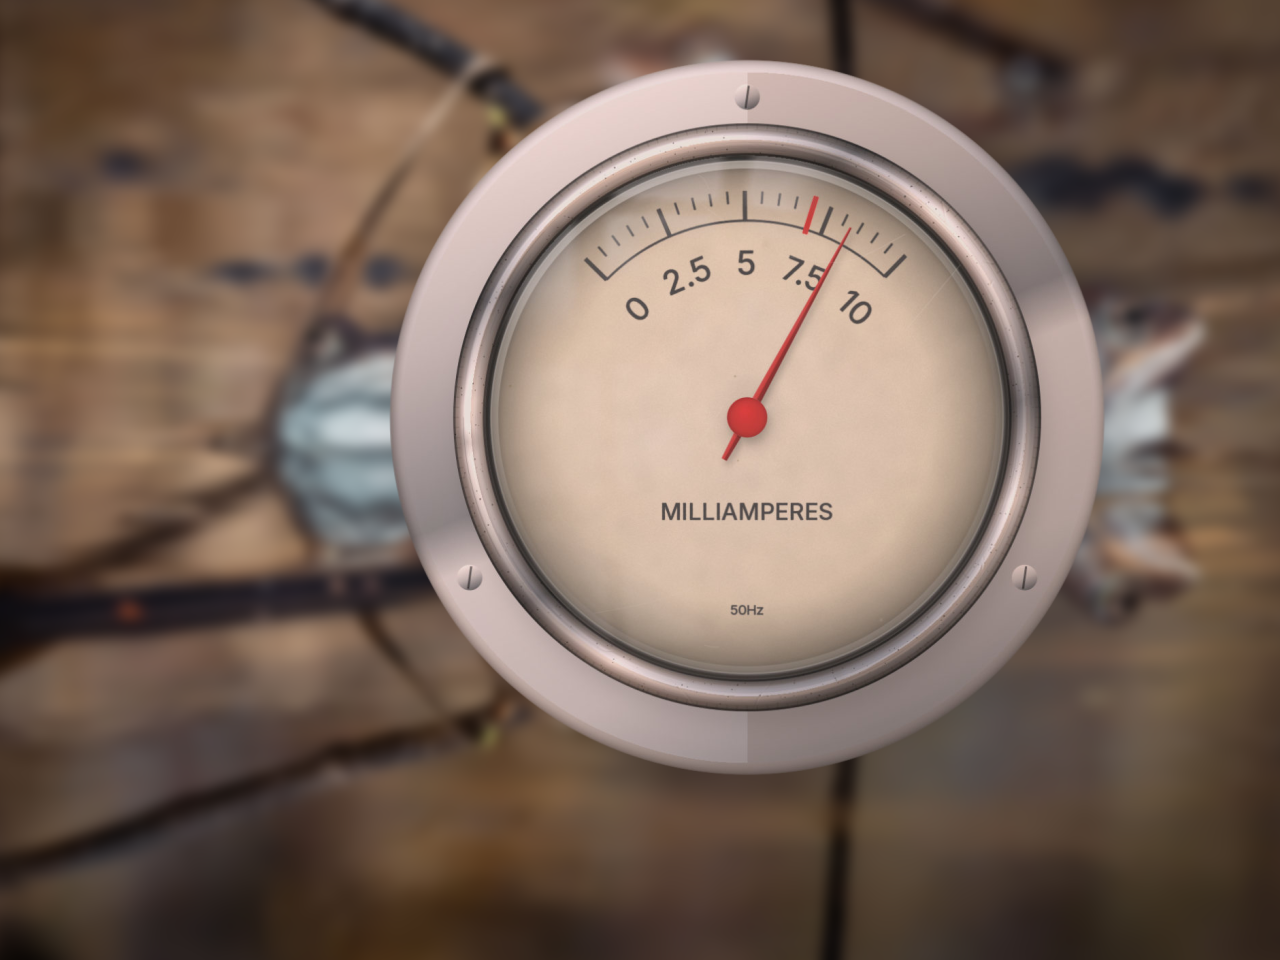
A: {"value": 8.25, "unit": "mA"}
